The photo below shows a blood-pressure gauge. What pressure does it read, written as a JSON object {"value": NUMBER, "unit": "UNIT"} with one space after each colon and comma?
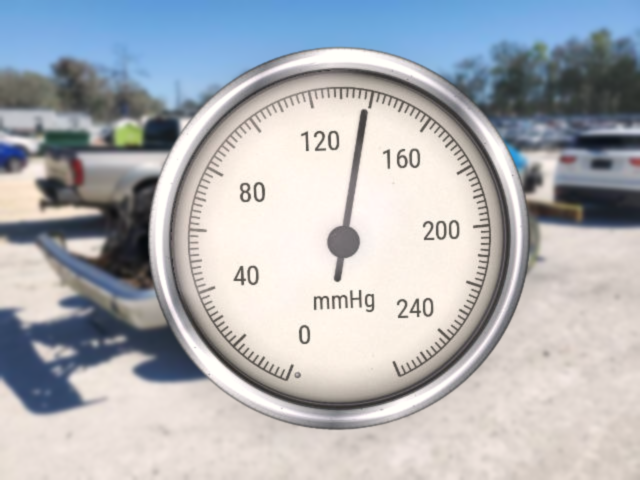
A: {"value": 138, "unit": "mmHg"}
